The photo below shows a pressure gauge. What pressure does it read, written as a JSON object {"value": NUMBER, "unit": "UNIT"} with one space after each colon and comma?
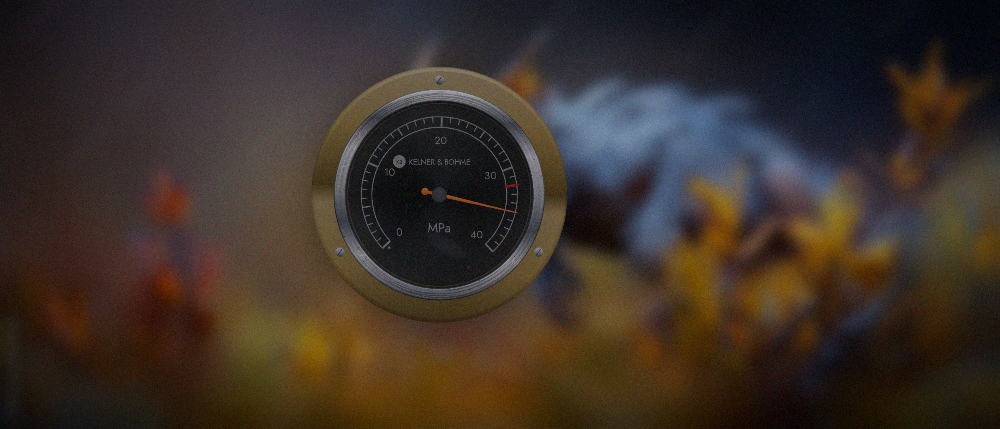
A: {"value": 35, "unit": "MPa"}
